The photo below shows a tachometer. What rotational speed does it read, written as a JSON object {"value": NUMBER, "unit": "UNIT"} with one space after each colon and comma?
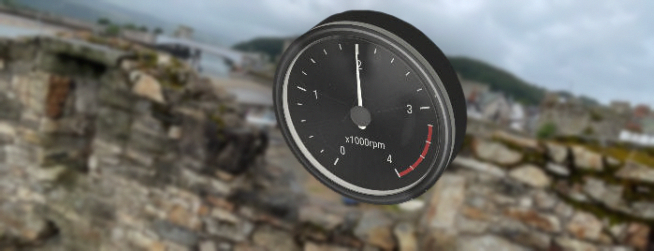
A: {"value": 2000, "unit": "rpm"}
